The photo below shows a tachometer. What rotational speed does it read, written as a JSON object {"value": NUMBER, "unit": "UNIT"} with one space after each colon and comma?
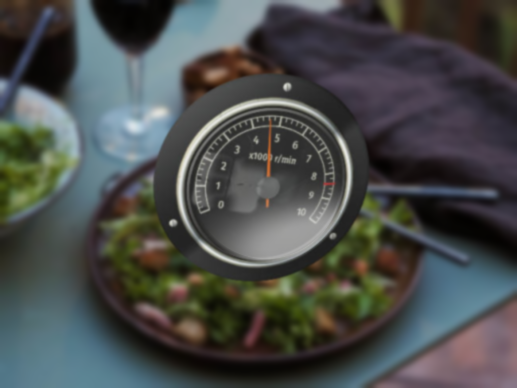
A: {"value": 4600, "unit": "rpm"}
